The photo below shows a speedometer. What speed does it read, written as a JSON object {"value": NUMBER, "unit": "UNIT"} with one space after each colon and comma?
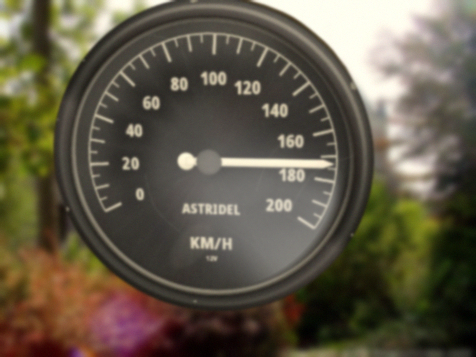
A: {"value": 172.5, "unit": "km/h"}
